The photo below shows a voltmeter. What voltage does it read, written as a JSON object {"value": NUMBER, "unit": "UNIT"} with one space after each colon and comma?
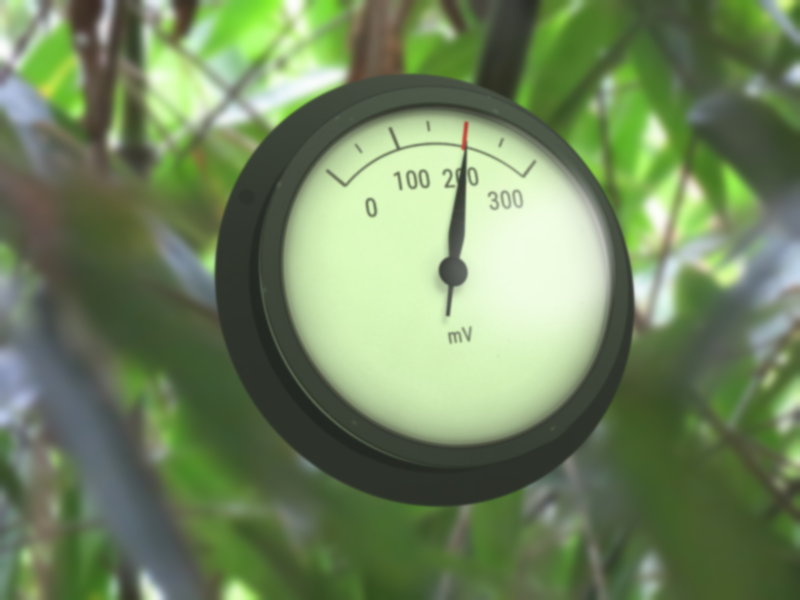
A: {"value": 200, "unit": "mV"}
